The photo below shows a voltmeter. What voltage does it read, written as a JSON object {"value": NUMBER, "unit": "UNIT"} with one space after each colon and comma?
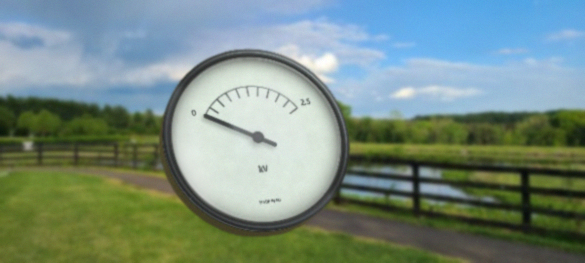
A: {"value": 0, "unit": "kV"}
